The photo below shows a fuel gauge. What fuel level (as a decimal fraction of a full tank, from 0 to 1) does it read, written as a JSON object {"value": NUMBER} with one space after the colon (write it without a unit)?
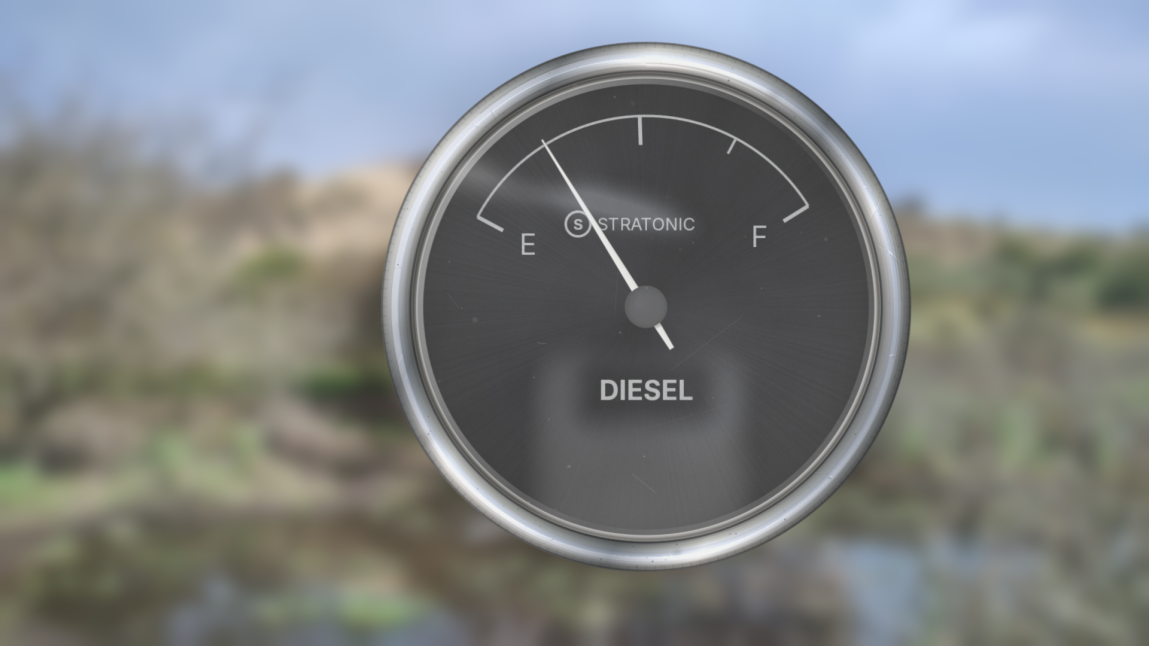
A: {"value": 0.25}
